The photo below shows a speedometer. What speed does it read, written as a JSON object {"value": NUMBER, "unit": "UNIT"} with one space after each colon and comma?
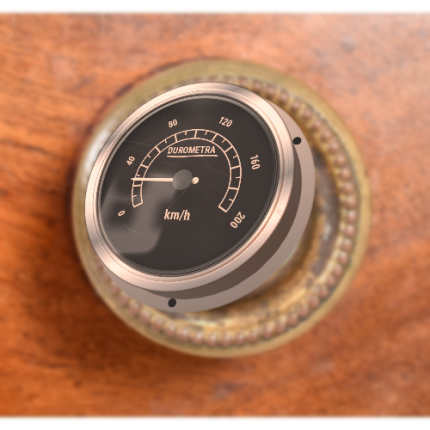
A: {"value": 25, "unit": "km/h"}
